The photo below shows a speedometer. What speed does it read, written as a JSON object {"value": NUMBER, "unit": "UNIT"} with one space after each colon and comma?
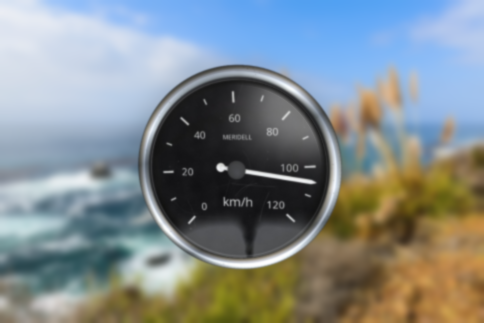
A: {"value": 105, "unit": "km/h"}
